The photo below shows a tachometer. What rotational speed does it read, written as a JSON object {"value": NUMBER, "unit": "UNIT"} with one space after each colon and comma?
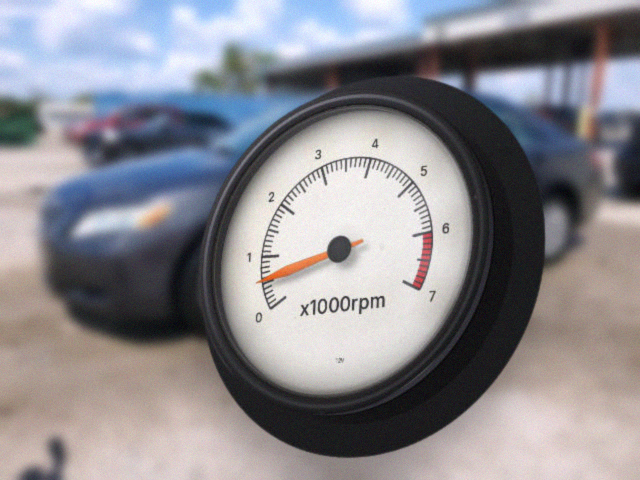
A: {"value": 500, "unit": "rpm"}
